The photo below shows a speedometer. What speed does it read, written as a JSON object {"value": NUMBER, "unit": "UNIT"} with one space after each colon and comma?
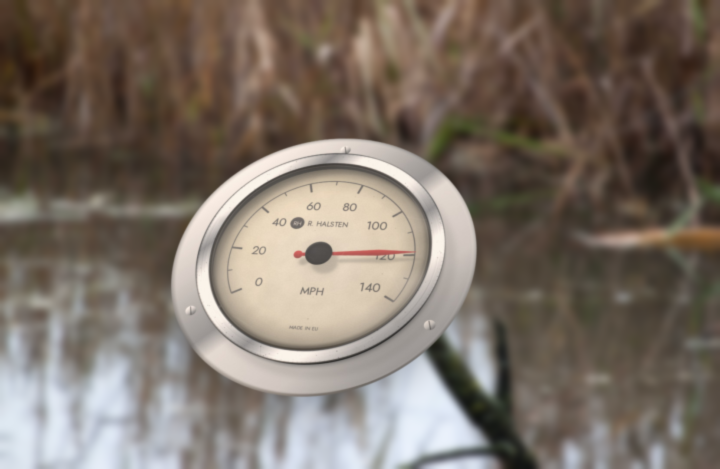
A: {"value": 120, "unit": "mph"}
